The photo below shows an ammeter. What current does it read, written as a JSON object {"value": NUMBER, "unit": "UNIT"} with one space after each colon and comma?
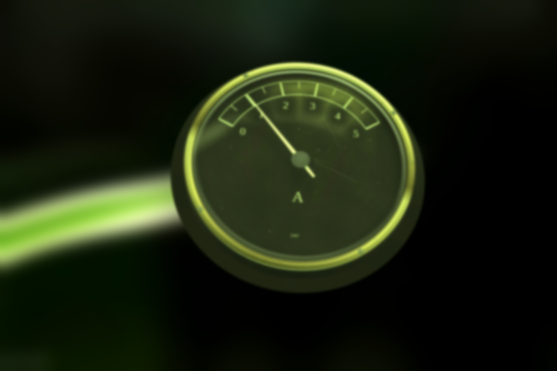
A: {"value": 1, "unit": "A"}
